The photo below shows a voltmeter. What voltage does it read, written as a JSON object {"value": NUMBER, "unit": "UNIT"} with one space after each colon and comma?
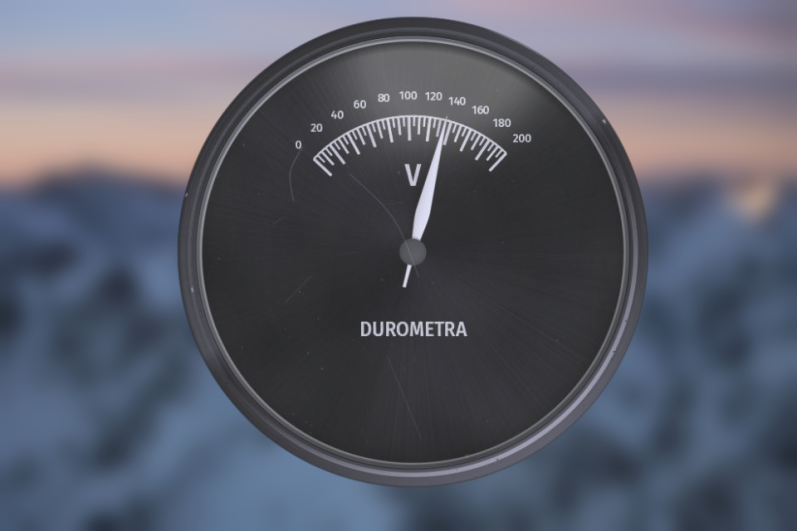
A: {"value": 135, "unit": "V"}
